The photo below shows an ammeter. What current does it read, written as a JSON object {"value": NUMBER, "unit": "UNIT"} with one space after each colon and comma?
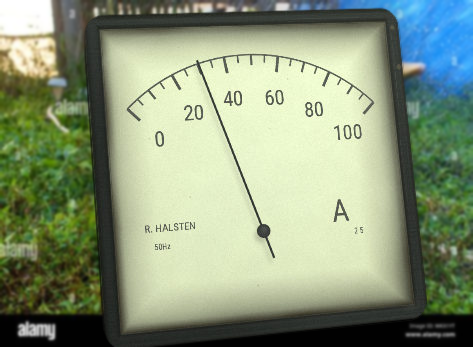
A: {"value": 30, "unit": "A"}
